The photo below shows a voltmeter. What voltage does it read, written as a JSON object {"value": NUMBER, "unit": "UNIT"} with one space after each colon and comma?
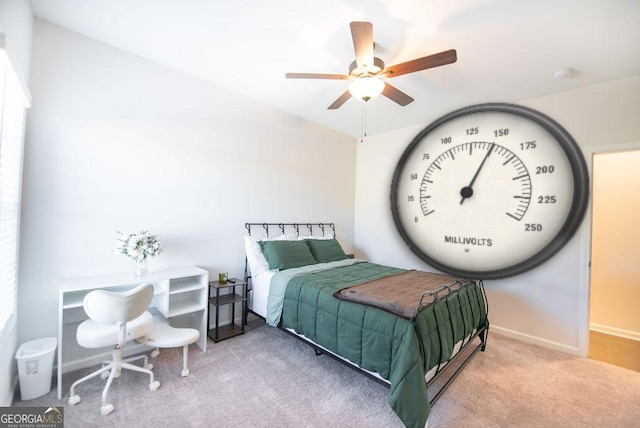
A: {"value": 150, "unit": "mV"}
